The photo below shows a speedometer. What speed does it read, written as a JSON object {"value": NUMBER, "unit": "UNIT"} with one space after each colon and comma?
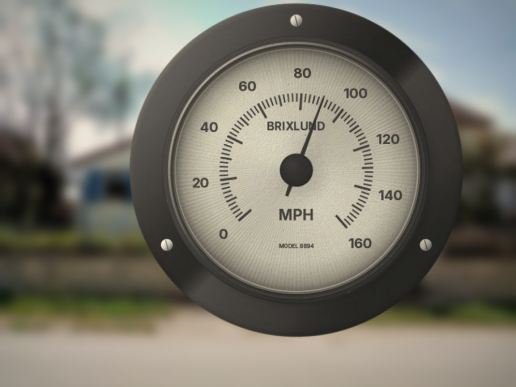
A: {"value": 90, "unit": "mph"}
